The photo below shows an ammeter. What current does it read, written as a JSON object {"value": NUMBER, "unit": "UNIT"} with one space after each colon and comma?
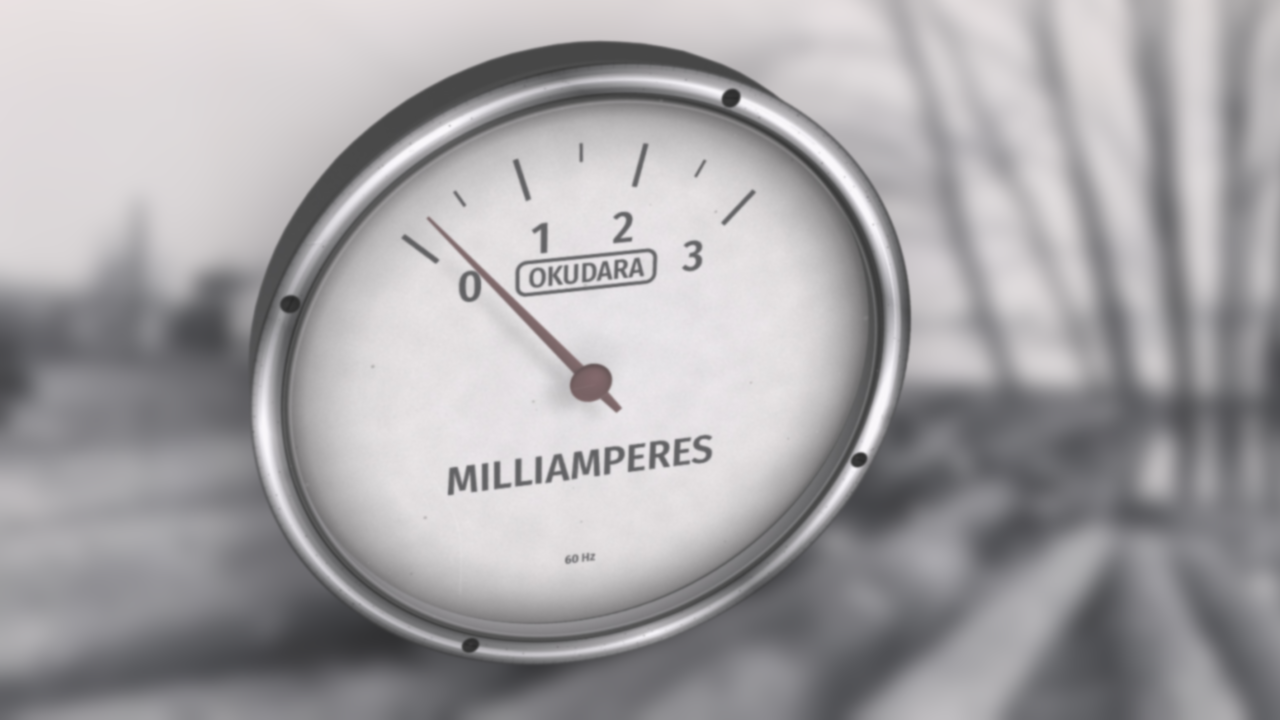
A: {"value": 0.25, "unit": "mA"}
